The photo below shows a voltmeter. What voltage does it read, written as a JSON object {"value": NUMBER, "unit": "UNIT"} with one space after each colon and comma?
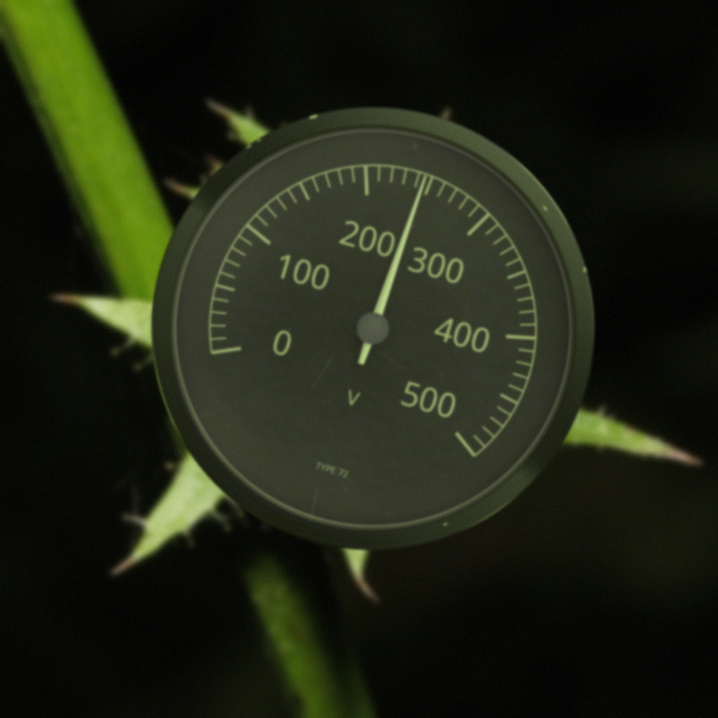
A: {"value": 245, "unit": "V"}
